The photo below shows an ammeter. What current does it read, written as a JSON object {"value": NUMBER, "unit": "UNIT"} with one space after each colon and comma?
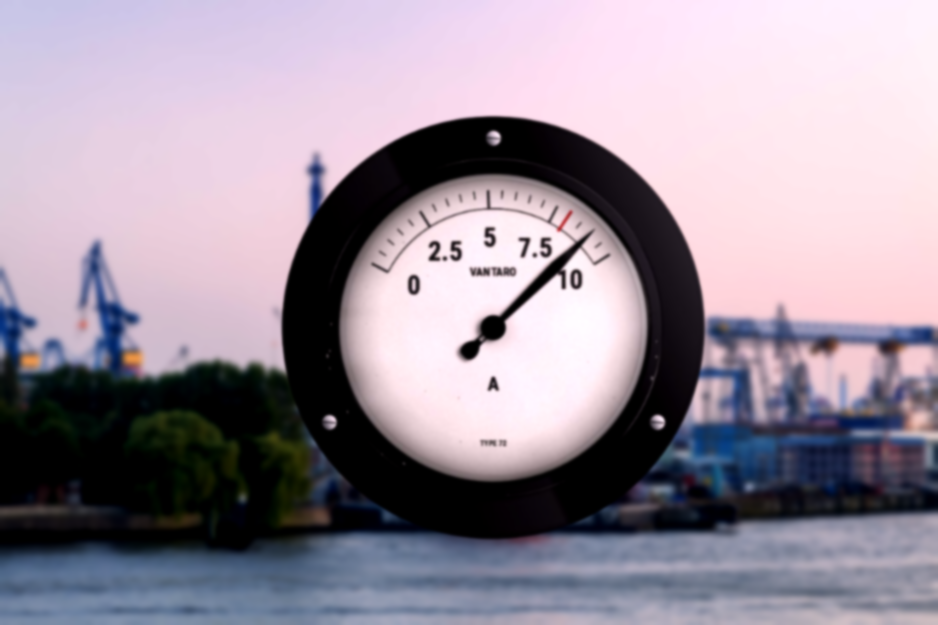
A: {"value": 9, "unit": "A"}
